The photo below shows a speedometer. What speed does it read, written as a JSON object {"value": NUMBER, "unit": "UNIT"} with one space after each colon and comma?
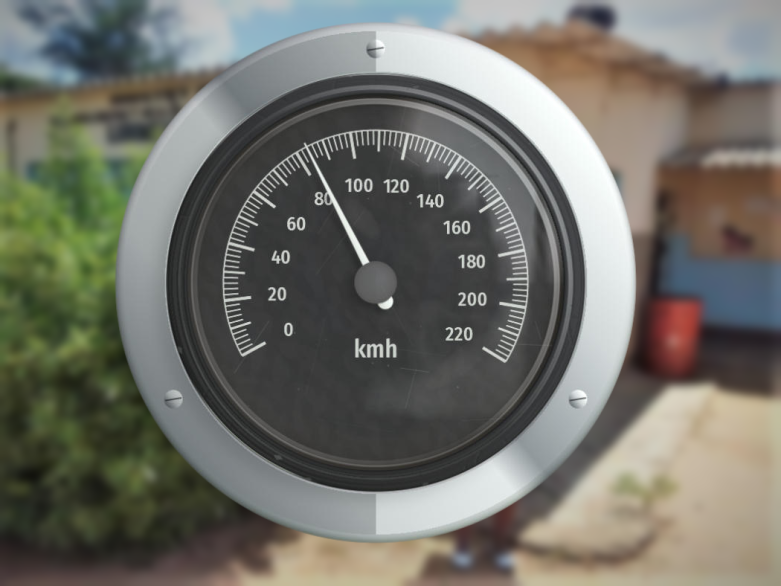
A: {"value": 84, "unit": "km/h"}
